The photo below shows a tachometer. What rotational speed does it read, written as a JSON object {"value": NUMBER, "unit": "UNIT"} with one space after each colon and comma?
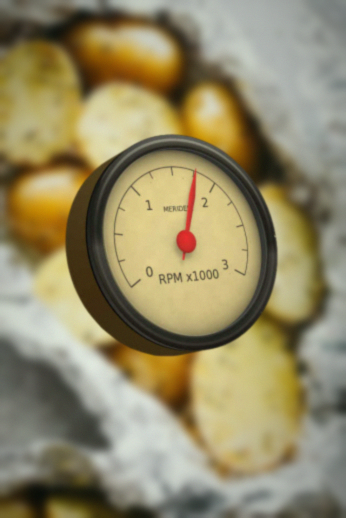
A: {"value": 1750, "unit": "rpm"}
